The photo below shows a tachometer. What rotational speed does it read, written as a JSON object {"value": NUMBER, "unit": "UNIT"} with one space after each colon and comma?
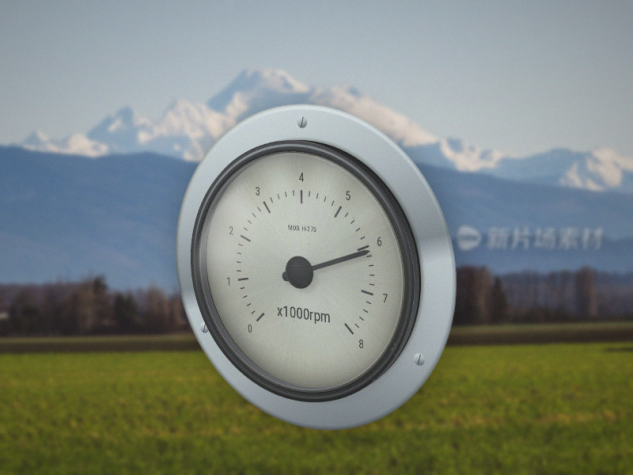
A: {"value": 6100, "unit": "rpm"}
